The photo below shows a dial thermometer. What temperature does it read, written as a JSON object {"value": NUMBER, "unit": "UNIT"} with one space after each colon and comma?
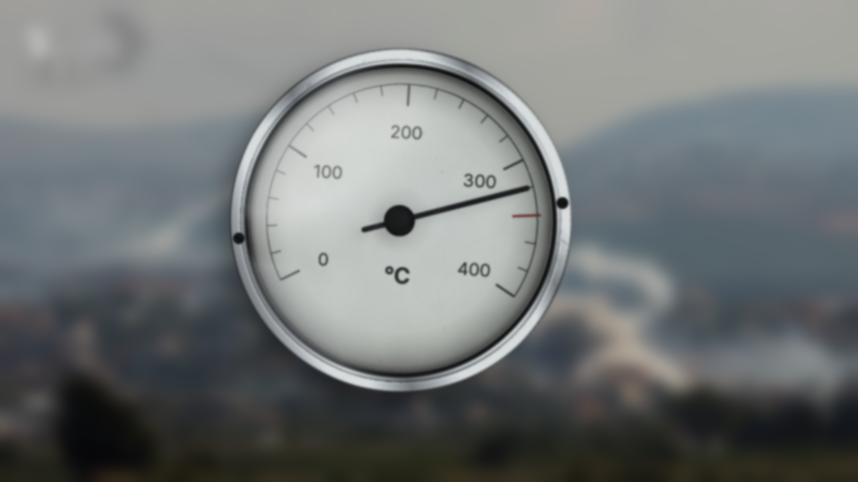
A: {"value": 320, "unit": "°C"}
